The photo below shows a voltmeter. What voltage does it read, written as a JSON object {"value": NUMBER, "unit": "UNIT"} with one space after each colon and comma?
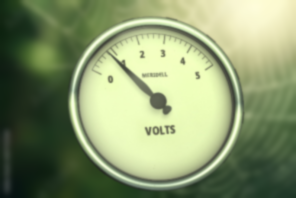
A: {"value": 0.8, "unit": "V"}
